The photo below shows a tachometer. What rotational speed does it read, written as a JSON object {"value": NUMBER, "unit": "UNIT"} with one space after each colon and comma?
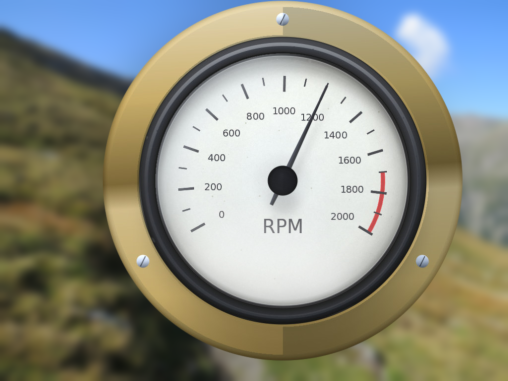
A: {"value": 1200, "unit": "rpm"}
